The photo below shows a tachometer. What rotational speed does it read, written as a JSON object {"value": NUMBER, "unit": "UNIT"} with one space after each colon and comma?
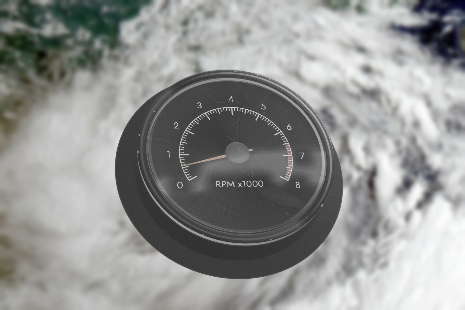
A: {"value": 500, "unit": "rpm"}
